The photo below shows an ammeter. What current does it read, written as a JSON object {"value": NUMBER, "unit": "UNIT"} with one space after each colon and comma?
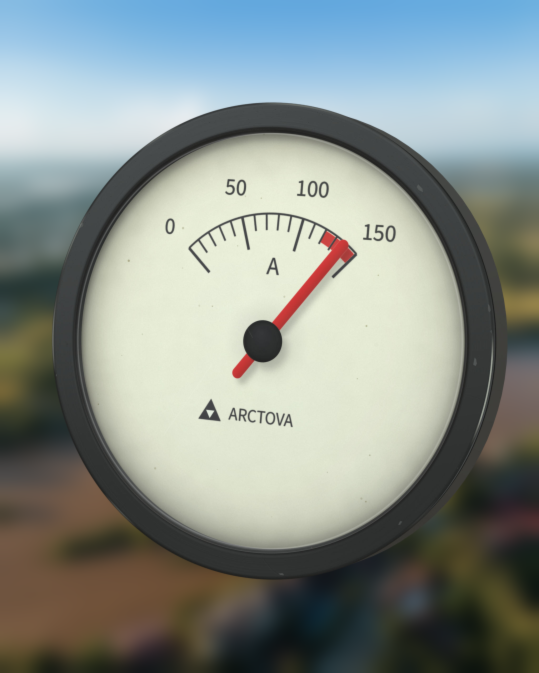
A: {"value": 140, "unit": "A"}
